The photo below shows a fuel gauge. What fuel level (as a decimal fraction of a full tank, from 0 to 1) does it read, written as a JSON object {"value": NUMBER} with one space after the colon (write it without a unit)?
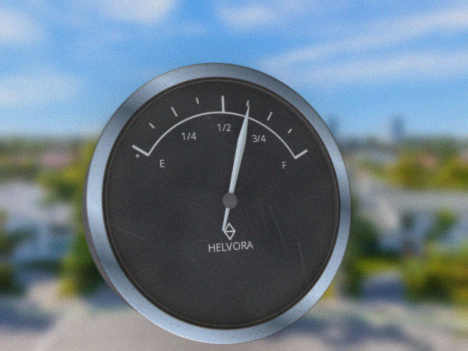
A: {"value": 0.625}
